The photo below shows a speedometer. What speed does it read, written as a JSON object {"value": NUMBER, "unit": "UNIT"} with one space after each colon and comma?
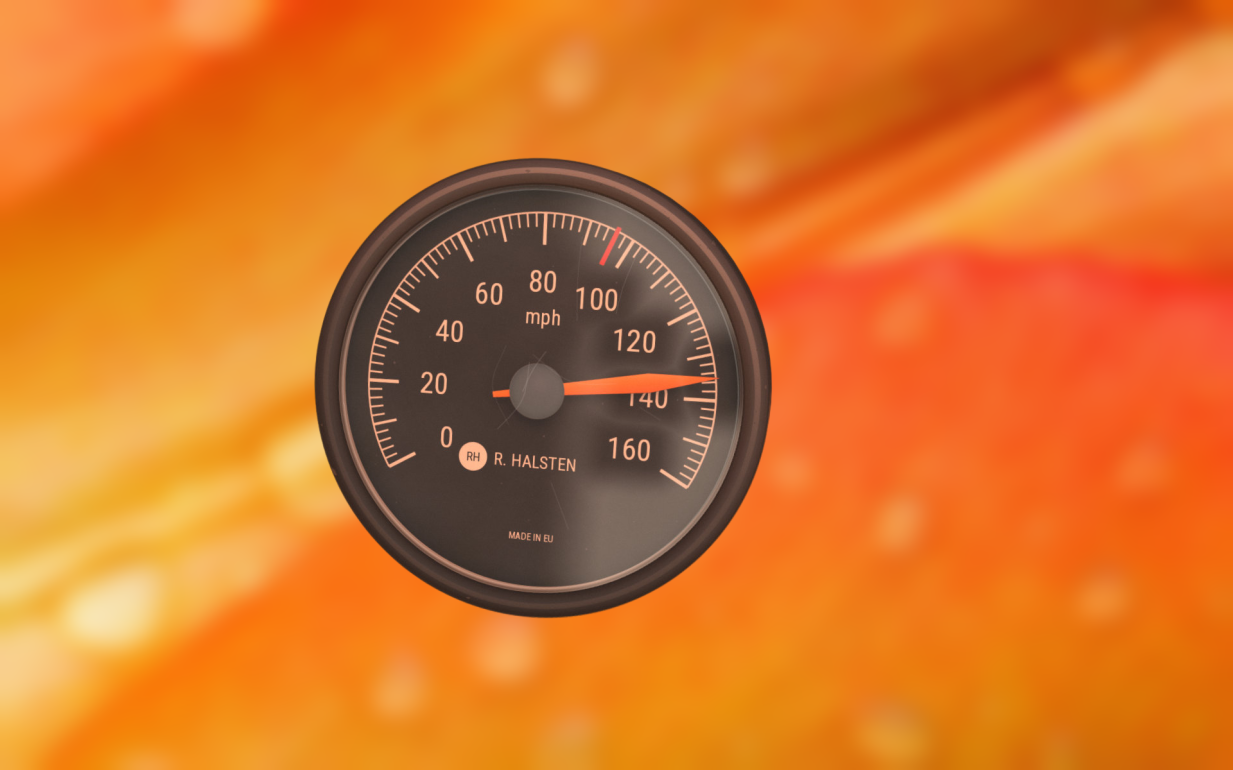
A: {"value": 135, "unit": "mph"}
